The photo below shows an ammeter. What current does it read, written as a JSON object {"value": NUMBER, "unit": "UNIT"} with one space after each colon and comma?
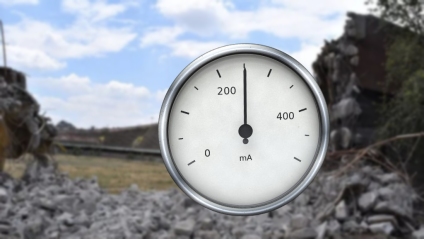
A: {"value": 250, "unit": "mA"}
